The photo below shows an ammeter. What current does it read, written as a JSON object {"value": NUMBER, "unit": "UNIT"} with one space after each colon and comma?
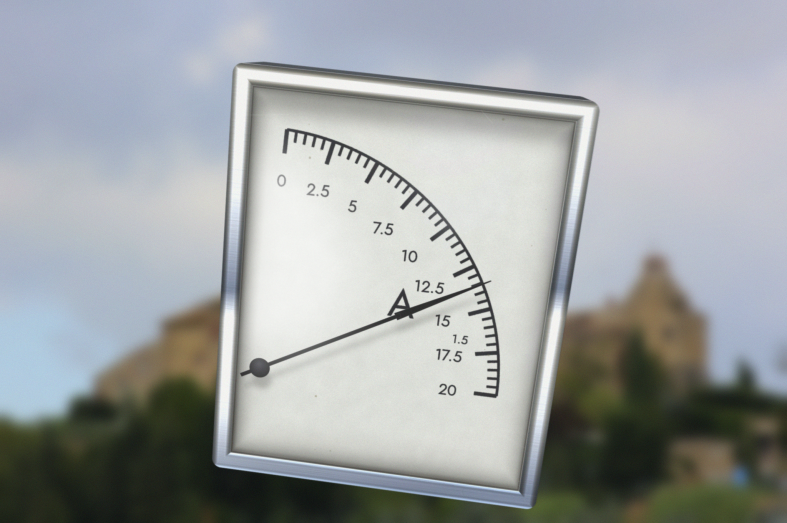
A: {"value": 13.5, "unit": "A"}
